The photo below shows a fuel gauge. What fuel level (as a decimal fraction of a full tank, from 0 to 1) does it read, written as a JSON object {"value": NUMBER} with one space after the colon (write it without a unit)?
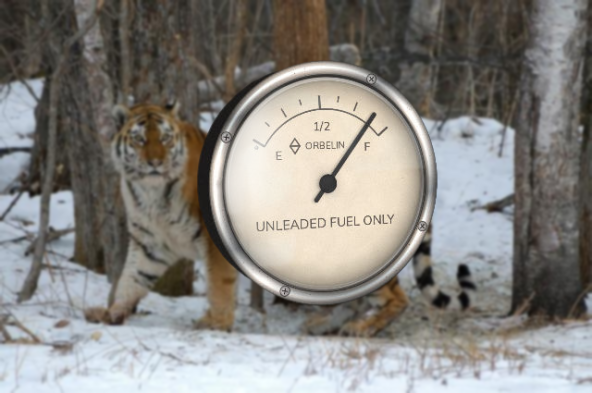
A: {"value": 0.875}
